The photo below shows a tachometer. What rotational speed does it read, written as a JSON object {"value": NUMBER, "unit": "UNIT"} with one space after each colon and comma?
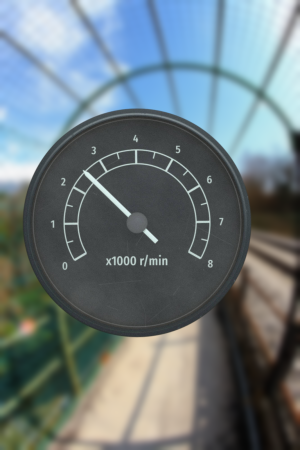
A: {"value": 2500, "unit": "rpm"}
